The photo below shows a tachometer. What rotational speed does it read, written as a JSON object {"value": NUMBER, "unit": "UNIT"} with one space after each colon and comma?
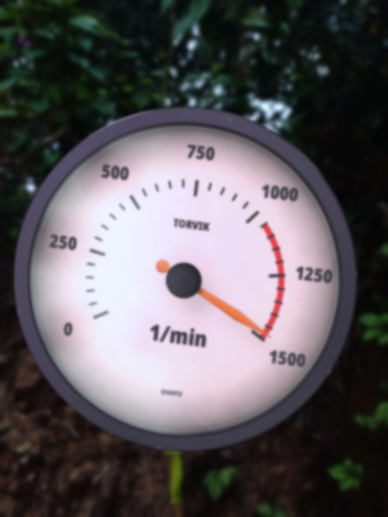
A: {"value": 1475, "unit": "rpm"}
